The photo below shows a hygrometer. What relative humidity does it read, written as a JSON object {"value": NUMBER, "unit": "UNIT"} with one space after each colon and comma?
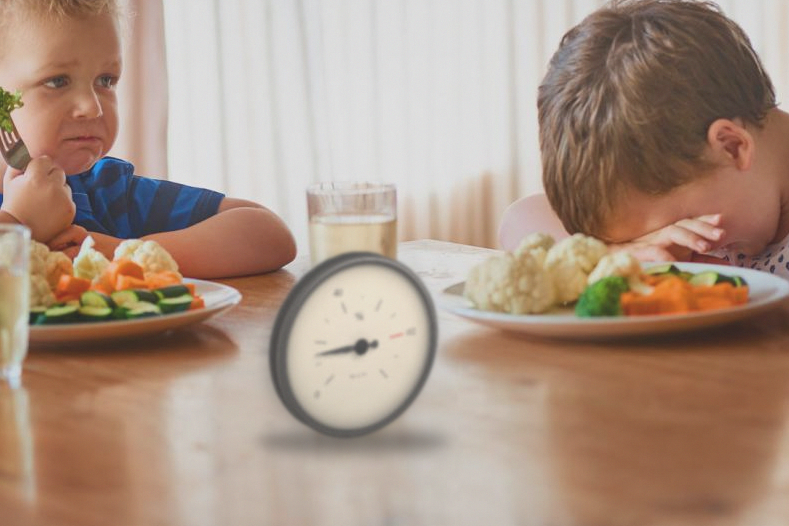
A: {"value": 15, "unit": "%"}
